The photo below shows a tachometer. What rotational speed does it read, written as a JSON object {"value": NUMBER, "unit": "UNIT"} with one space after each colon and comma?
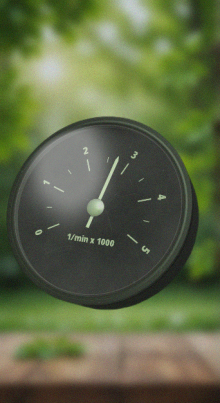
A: {"value": 2750, "unit": "rpm"}
